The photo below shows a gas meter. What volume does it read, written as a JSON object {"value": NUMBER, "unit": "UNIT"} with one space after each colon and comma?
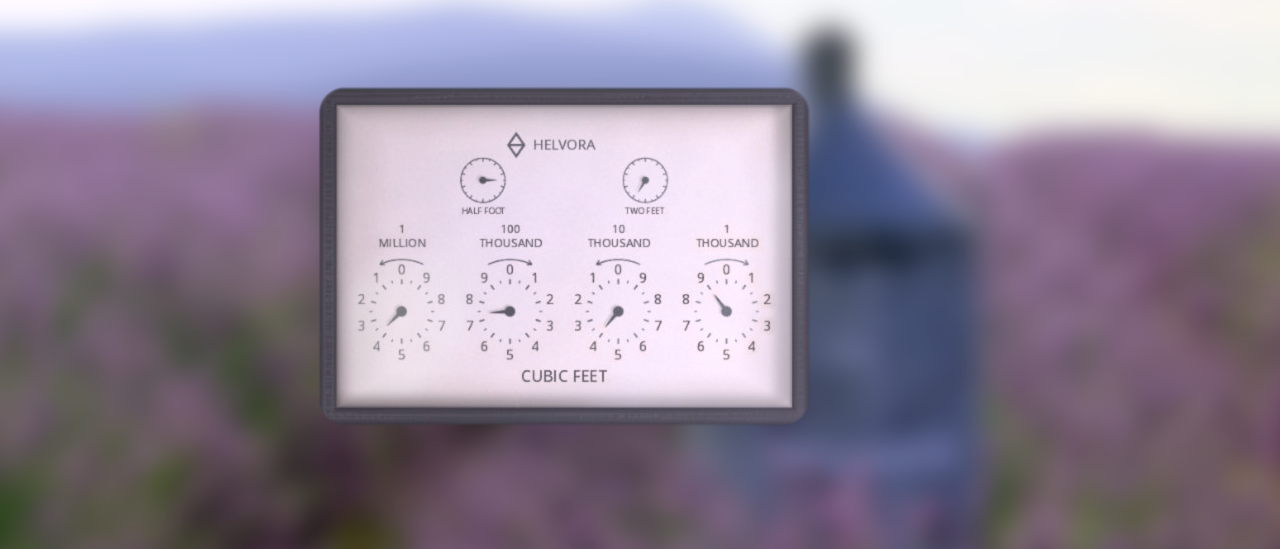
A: {"value": 373900, "unit": "ft³"}
